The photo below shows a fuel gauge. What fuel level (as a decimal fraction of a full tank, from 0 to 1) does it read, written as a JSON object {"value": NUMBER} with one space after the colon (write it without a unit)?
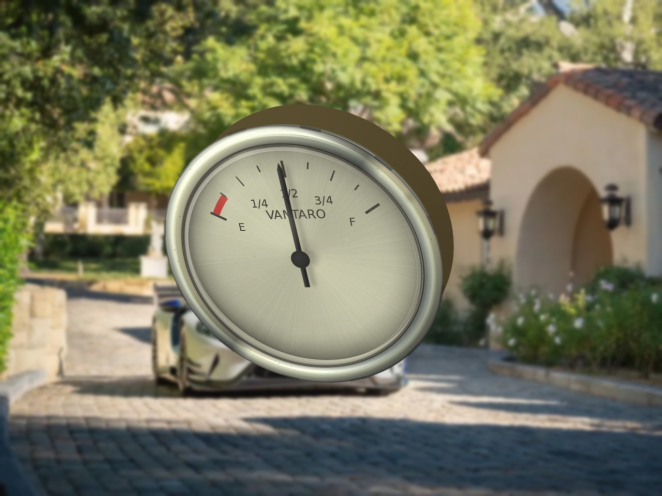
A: {"value": 0.5}
